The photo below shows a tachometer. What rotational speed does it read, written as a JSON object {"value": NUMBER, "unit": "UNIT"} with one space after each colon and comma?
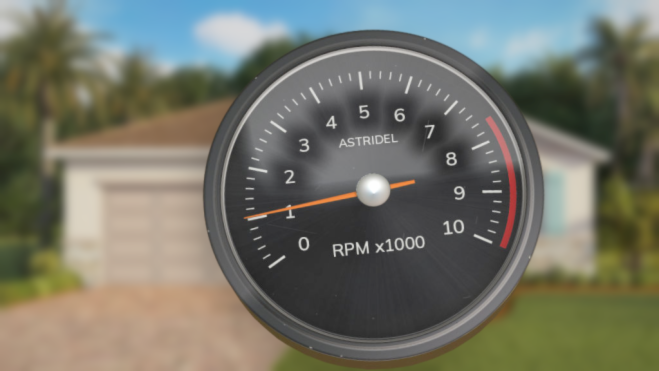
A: {"value": 1000, "unit": "rpm"}
